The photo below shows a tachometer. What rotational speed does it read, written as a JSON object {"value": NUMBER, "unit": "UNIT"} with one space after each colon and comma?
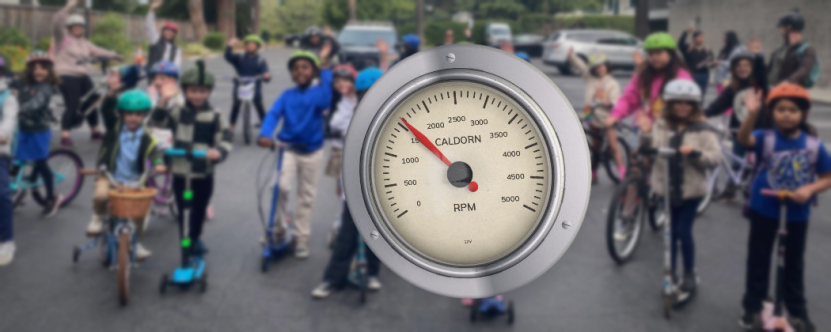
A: {"value": 1600, "unit": "rpm"}
